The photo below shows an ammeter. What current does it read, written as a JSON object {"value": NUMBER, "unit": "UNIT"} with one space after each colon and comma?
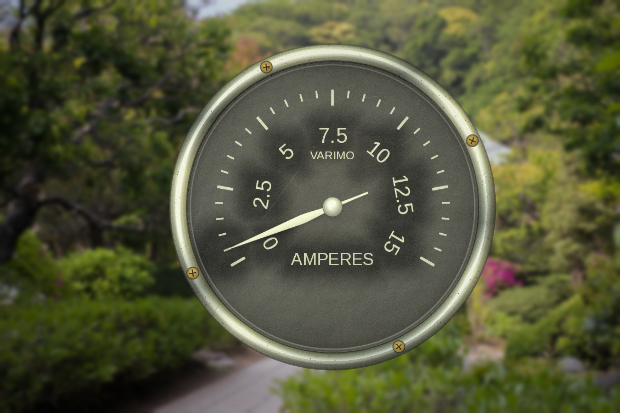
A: {"value": 0.5, "unit": "A"}
